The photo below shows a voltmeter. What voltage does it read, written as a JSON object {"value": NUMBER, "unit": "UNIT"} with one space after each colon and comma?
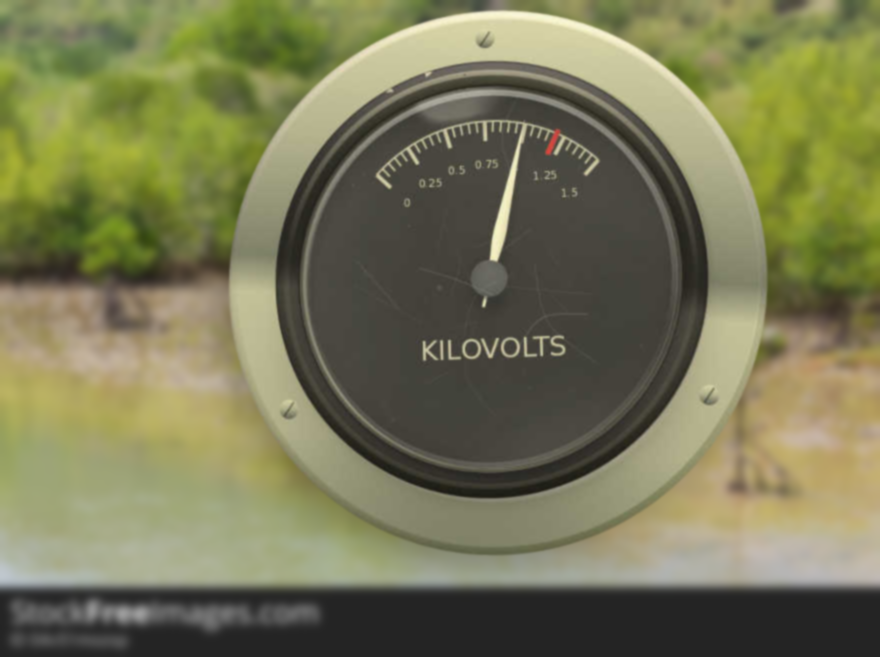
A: {"value": 1, "unit": "kV"}
